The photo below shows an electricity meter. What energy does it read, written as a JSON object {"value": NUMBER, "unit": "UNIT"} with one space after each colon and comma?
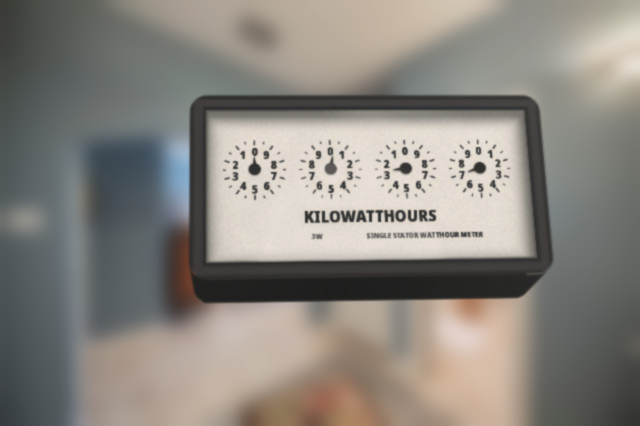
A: {"value": 27, "unit": "kWh"}
